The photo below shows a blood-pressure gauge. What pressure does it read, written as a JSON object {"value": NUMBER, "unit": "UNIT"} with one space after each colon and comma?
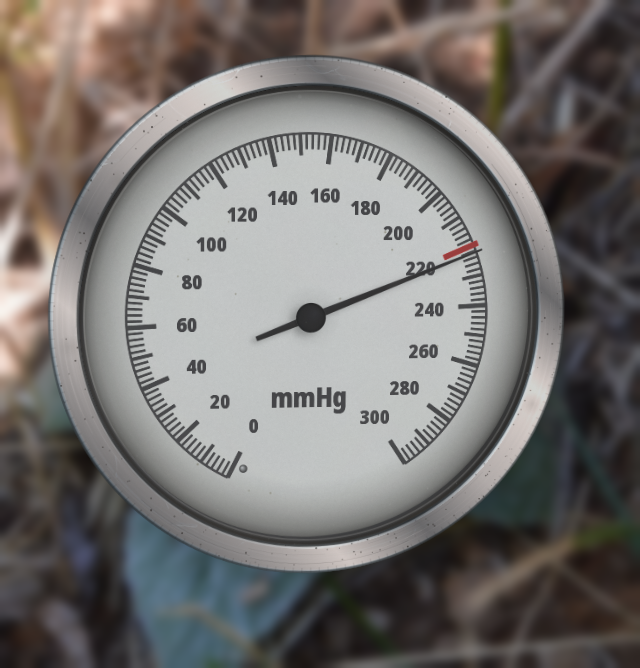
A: {"value": 222, "unit": "mmHg"}
